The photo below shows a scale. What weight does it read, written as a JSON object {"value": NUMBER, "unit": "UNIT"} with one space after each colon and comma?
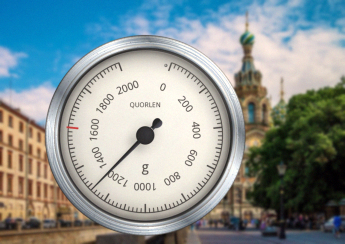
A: {"value": 1280, "unit": "g"}
